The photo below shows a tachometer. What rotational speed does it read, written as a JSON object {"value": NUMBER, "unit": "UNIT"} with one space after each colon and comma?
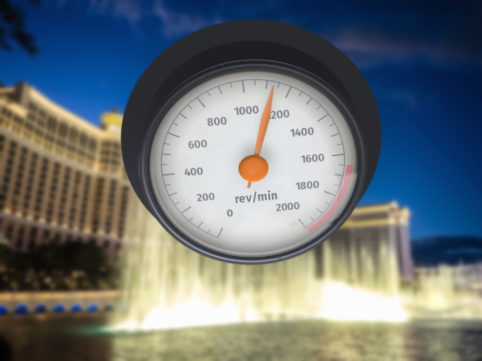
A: {"value": 1125, "unit": "rpm"}
